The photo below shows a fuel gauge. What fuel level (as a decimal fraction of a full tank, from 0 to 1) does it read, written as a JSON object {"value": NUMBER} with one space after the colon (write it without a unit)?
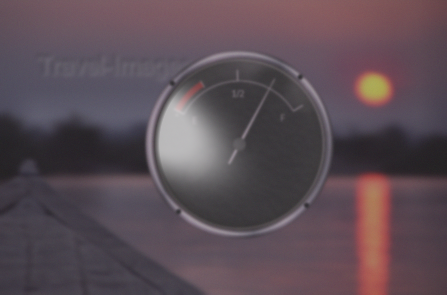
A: {"value": 0.75}
